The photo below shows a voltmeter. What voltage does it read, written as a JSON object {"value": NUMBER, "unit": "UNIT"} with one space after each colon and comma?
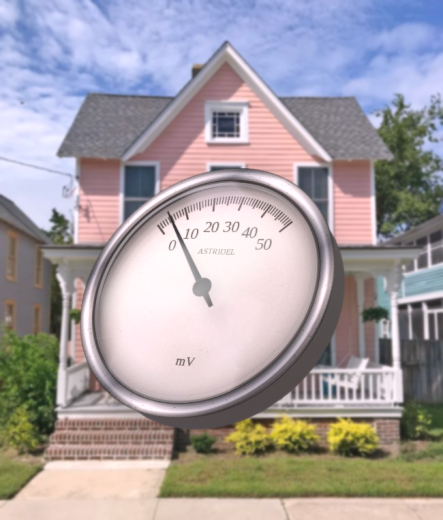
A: {"value": 5, "unit": "mV"}
